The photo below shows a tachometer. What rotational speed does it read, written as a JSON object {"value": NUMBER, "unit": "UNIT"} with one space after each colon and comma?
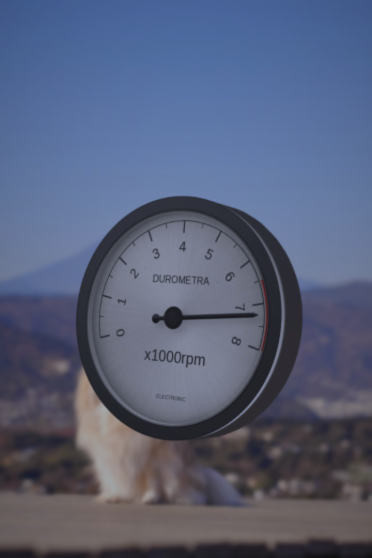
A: {"value": 7250, "unit": "rpm"}
